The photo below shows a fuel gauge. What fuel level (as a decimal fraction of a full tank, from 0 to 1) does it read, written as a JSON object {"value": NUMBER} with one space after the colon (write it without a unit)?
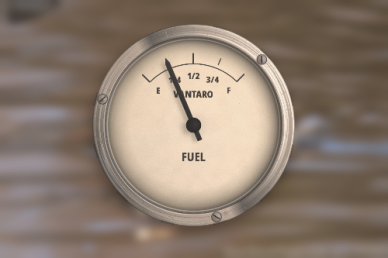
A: {"value": 0.25}
